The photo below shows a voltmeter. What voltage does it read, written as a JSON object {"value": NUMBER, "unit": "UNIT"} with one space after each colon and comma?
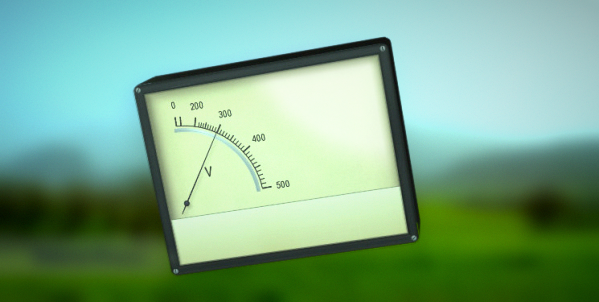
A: {"value": 300, "unit": "V"}
